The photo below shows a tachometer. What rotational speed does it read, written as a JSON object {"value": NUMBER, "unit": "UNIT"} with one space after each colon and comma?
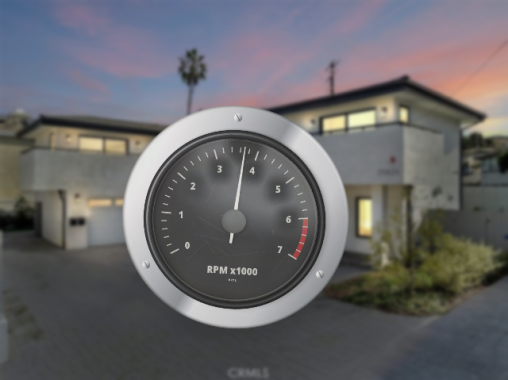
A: {"value": 3700, "unit": "rpm"}
